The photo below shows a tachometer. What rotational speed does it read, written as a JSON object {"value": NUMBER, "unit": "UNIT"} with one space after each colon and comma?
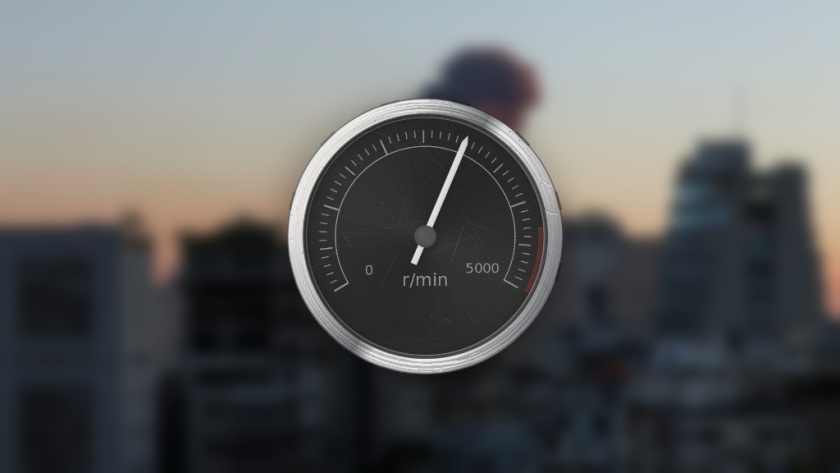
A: {"value": 3000, "unit": "rpm"}
